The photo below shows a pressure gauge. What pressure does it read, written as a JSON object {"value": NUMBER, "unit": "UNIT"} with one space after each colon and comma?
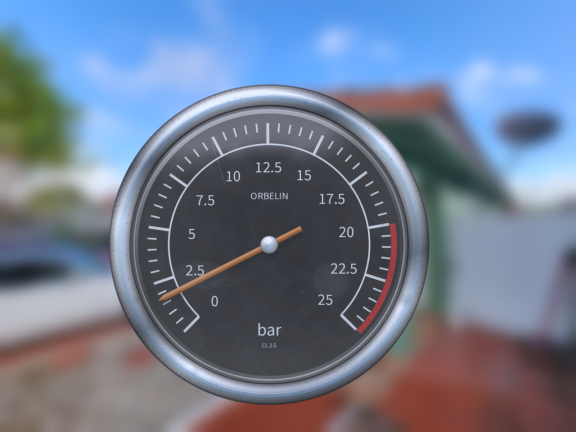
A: {"value": 1.75, "unit": "bar"}
